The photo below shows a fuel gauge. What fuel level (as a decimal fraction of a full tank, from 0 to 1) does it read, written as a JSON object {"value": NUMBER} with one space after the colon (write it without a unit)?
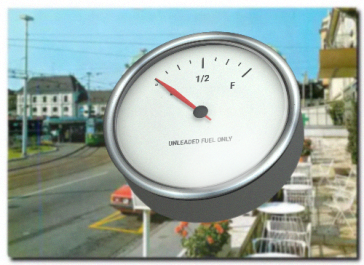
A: {"value": 0}
